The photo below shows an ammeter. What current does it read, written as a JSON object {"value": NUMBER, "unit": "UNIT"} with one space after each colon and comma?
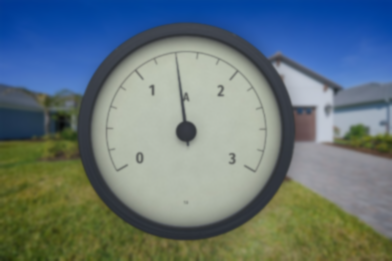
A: {"value": 1.4, "unit": "A"}
